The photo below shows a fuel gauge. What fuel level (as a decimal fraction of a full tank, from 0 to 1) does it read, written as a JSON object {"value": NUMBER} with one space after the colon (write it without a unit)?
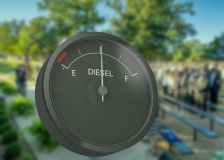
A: {"value": 0.5}
